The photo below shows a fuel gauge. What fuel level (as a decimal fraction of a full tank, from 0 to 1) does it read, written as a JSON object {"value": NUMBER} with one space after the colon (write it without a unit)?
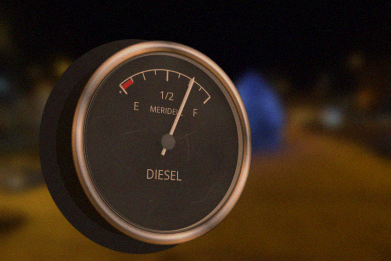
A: {"value": 0.75}
